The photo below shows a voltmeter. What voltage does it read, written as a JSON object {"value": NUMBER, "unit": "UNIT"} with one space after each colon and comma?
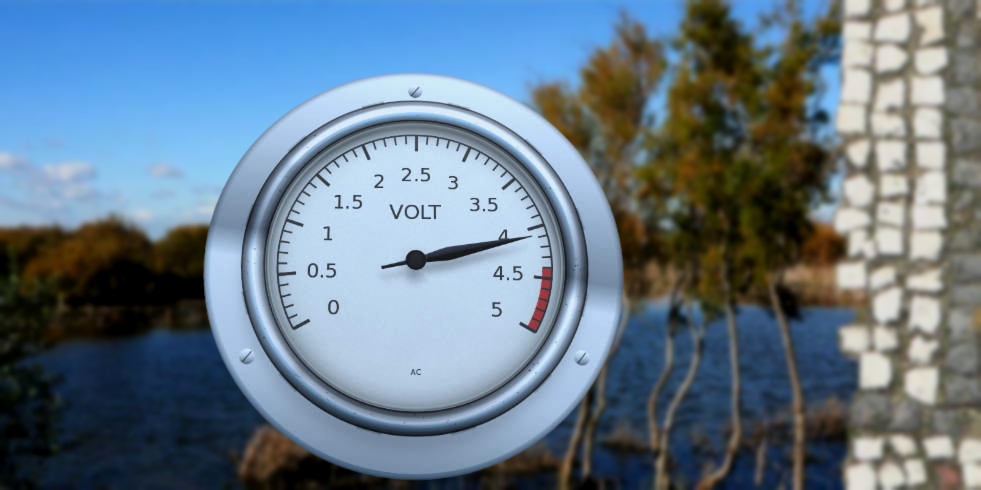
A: {"value": 4.1, "unit": "V"}
